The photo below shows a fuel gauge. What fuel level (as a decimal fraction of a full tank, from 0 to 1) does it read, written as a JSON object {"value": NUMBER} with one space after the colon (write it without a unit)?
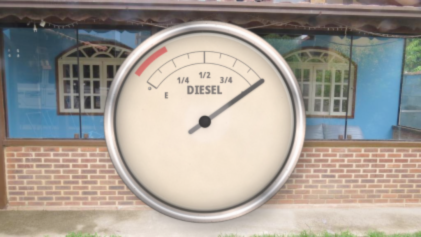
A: {"value": 1}
